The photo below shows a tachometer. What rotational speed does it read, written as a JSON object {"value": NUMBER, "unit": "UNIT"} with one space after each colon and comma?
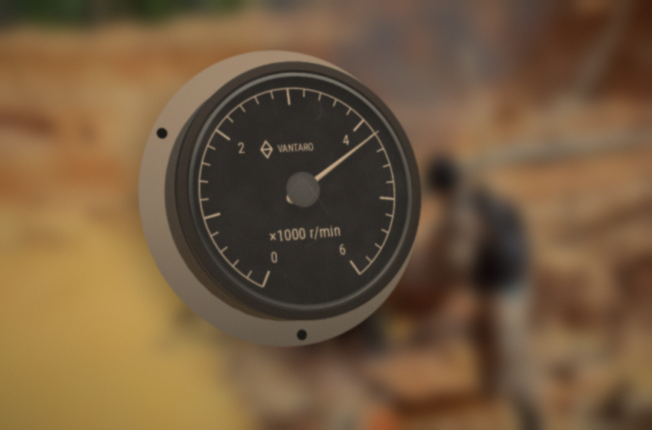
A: {"value": 4200, "unit": "rpm"}
